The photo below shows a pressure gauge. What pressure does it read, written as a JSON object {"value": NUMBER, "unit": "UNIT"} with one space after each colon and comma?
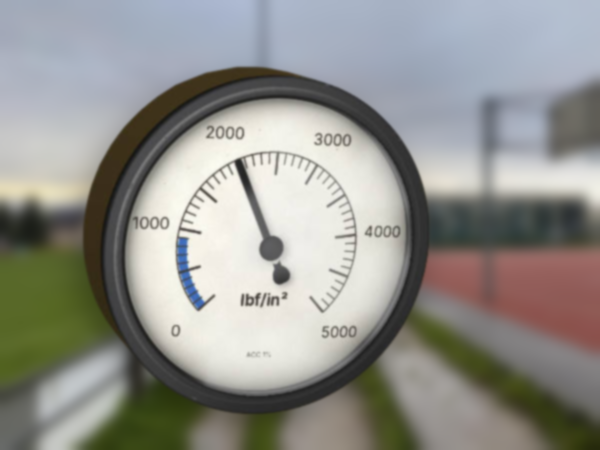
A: {"value": 2000, "unit": "psi"}
